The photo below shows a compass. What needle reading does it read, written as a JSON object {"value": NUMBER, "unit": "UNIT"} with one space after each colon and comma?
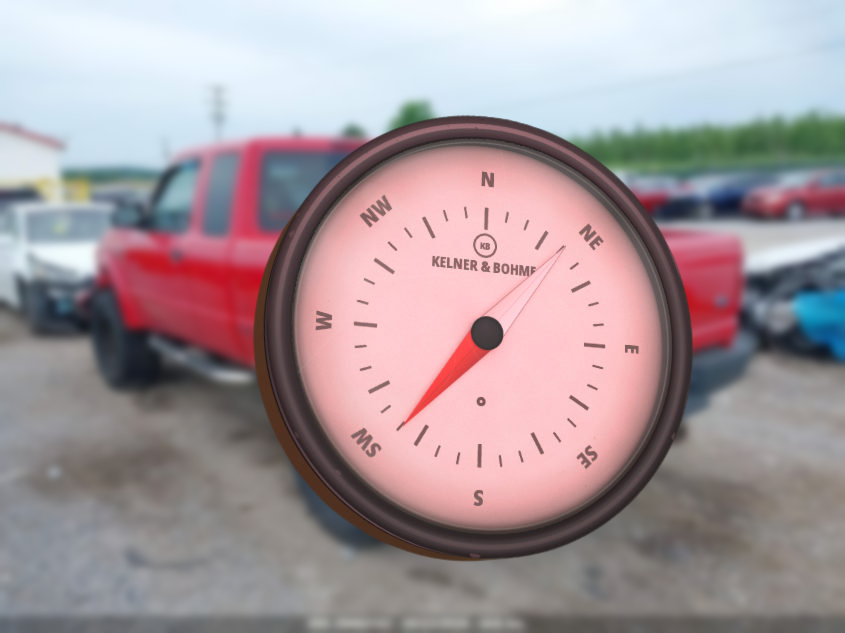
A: {"value": 220, "unit": "°"}
